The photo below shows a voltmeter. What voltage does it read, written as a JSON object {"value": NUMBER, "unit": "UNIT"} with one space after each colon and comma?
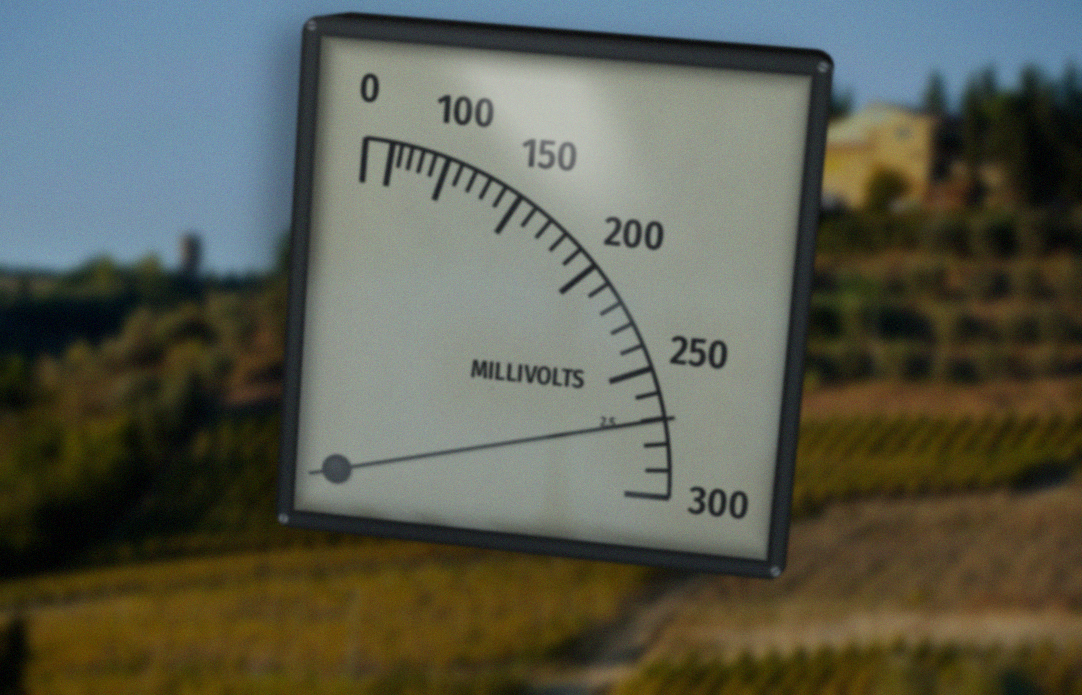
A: {"value": 270, "unit": "mV"}
